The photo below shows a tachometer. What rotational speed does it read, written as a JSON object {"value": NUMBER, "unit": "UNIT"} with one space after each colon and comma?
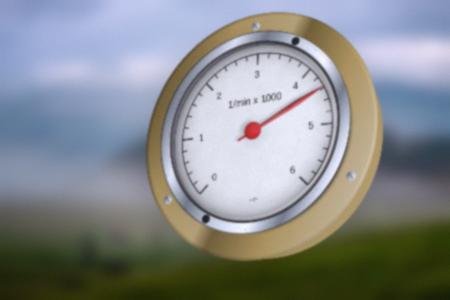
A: {"value": 4400, "unit": "rpm"}
